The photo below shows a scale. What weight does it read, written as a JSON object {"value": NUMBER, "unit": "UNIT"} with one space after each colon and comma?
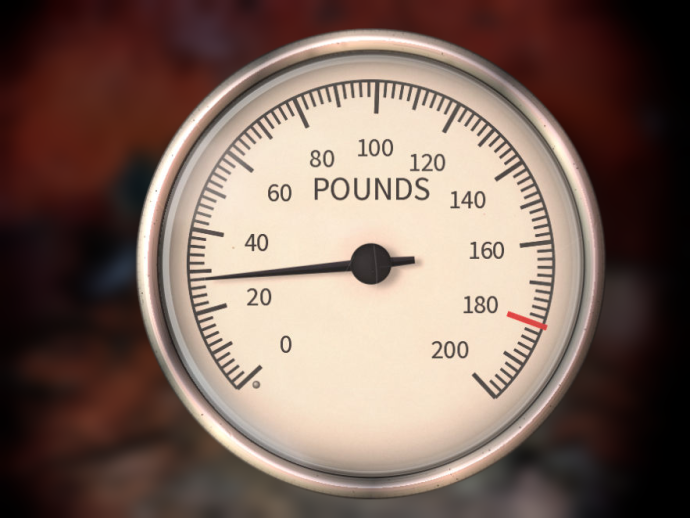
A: {"value": 28, "unit": "lb"}
